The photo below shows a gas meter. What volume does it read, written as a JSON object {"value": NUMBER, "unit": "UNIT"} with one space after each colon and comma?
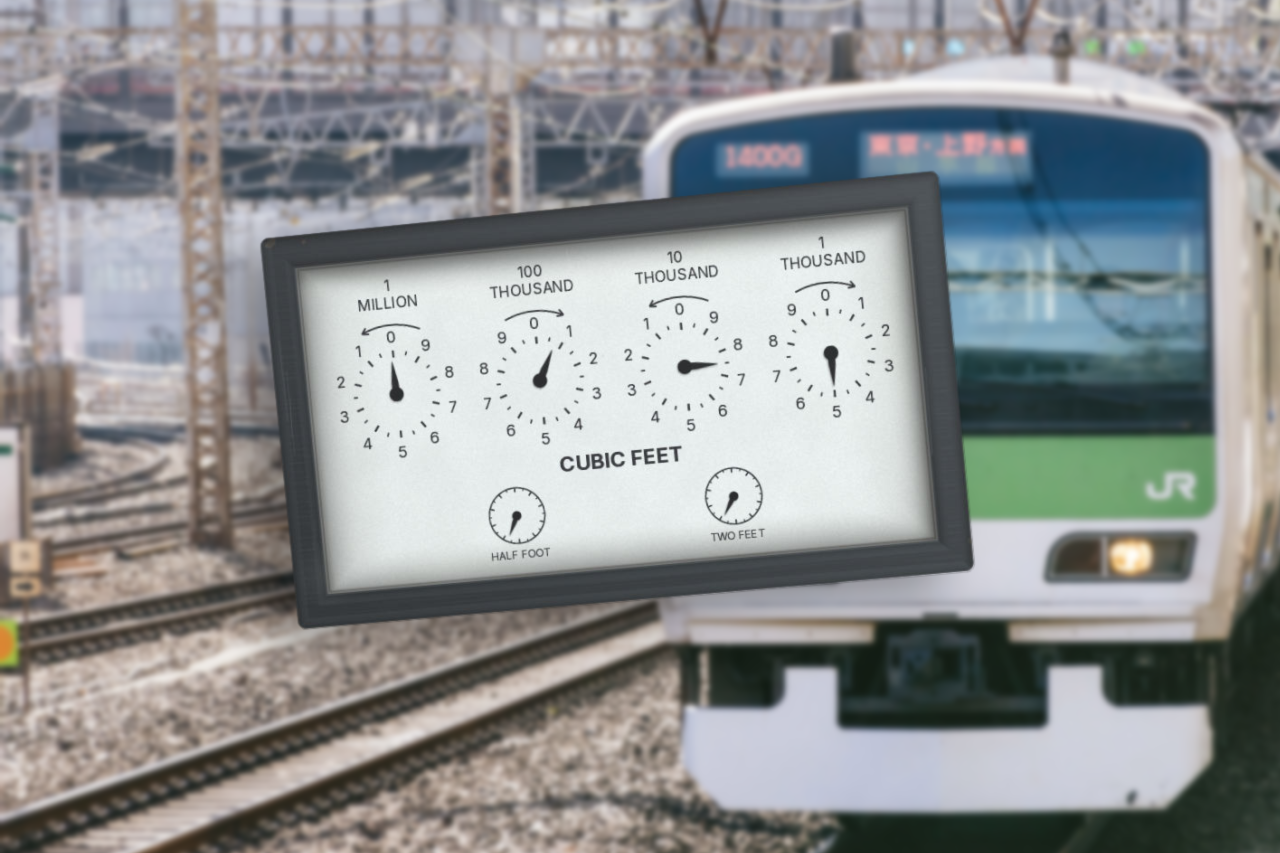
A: {"value": 7500, "unit": "ft³"}
